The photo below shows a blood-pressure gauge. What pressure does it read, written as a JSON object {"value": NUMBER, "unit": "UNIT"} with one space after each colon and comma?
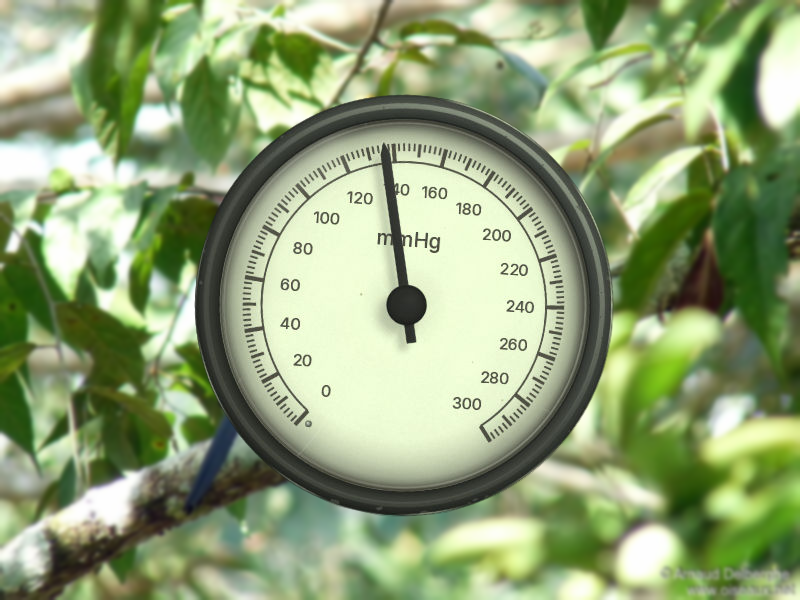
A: {"value": 136, "unit": "mmHg"}
